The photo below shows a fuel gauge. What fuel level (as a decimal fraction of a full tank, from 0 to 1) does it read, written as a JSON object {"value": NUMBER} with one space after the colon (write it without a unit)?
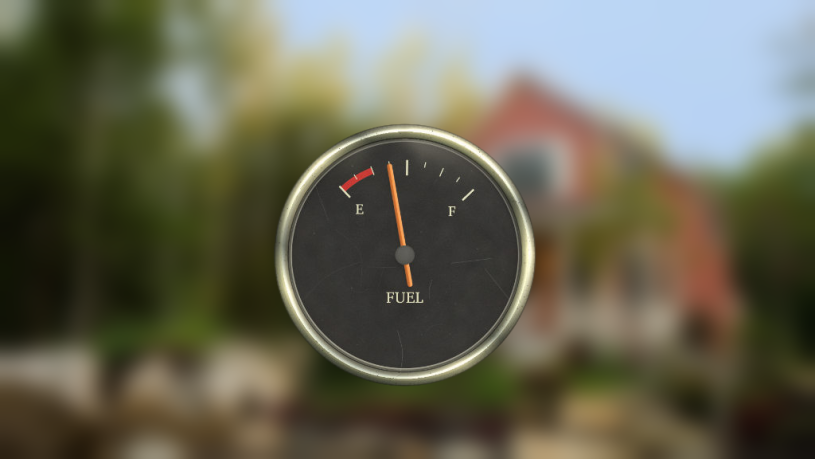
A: {"value": 0.375}
